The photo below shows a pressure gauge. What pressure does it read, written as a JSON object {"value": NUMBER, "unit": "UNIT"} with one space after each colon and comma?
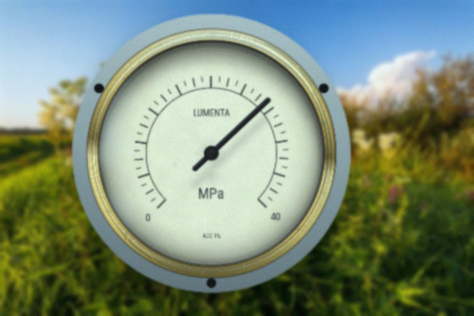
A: {"value": 27, "unit": "MPa"}
